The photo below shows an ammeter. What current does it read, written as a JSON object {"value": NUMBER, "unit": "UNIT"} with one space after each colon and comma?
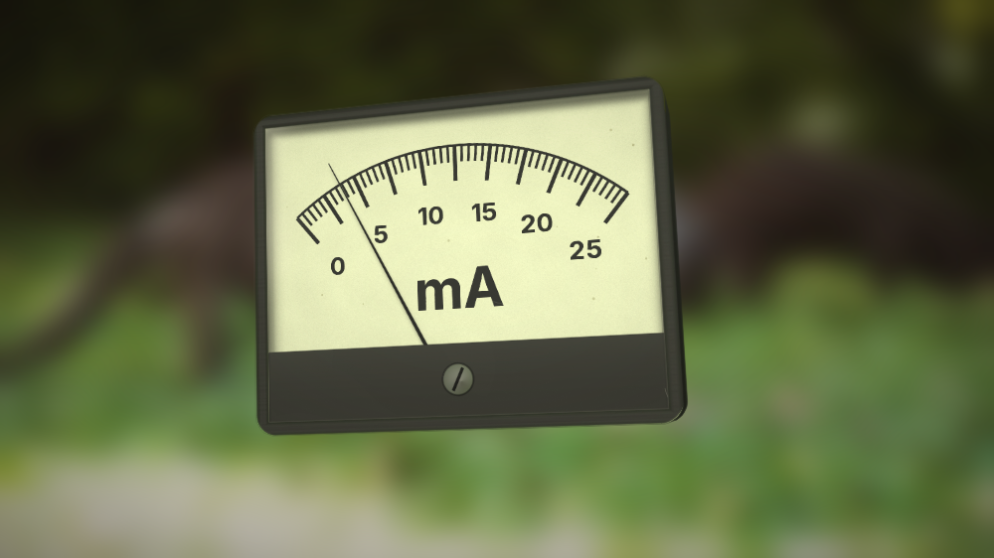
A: {"value": 4, "unit": "mA"}
